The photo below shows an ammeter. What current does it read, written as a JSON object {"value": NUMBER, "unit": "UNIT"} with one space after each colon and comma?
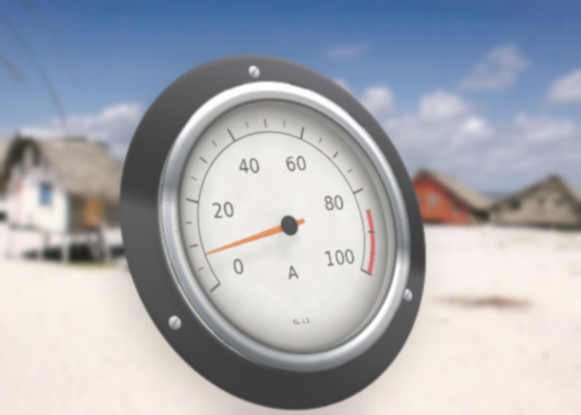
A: {"value": 7.5, "unit": "A"}
